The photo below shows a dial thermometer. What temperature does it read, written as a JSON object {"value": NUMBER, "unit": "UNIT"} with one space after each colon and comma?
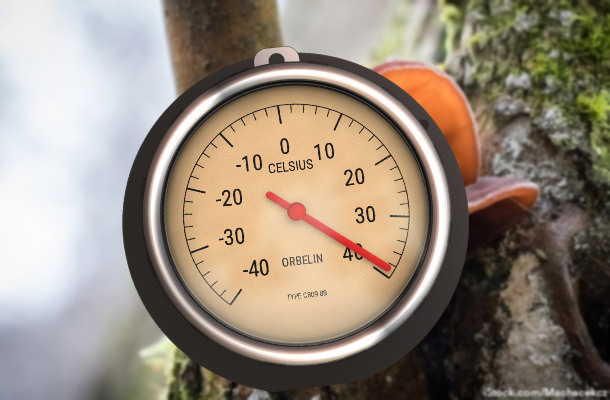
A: {"value": 39, "unit": "°C"}
